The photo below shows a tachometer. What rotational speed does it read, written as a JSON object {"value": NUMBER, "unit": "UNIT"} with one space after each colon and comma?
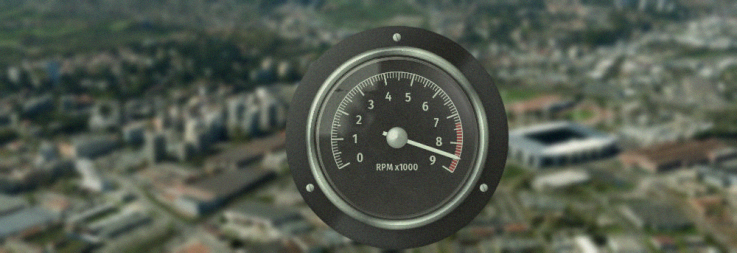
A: {"value": 8500, "unit": "rpm"}
